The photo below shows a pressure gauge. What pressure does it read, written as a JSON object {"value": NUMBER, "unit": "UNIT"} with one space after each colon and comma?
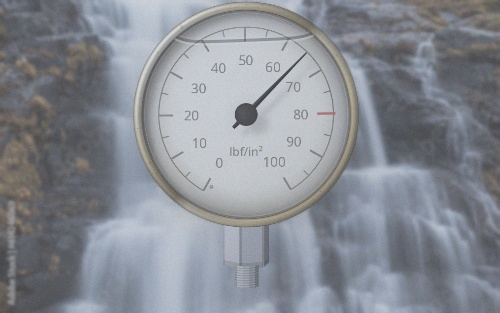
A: {"value": 65, "unit": "psi"}
